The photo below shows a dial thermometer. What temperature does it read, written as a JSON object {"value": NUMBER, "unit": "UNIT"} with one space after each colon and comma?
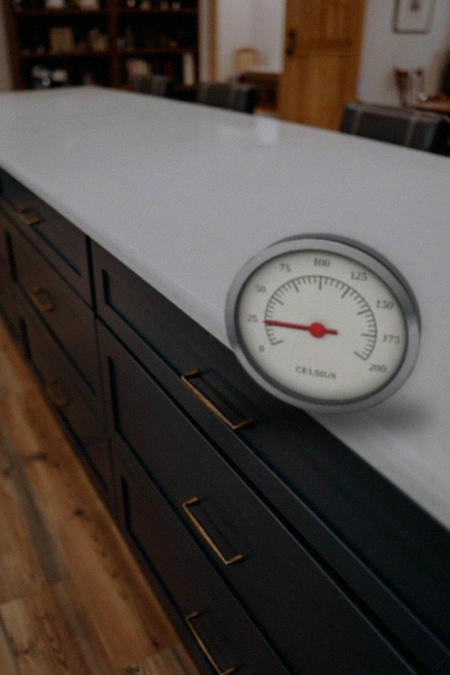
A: {"value": 25, "unit": "°C"}
